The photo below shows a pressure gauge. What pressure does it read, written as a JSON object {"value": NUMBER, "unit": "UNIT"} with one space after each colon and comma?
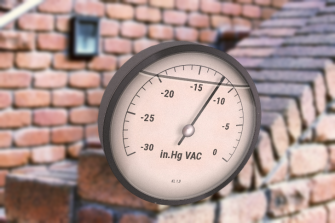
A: {"value": -12, "unit": "inHg"}
